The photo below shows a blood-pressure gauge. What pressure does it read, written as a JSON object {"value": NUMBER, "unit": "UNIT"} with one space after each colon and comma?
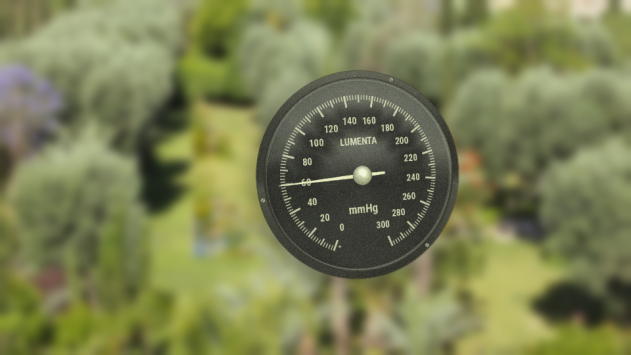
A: {"value": 60, "unit": "mmHg"}
